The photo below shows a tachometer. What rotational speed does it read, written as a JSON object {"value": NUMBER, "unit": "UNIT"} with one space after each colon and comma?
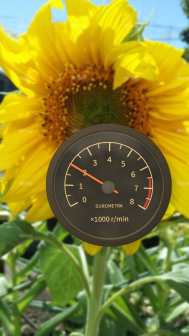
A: {"value": 2000, "unit": "rpm"}
